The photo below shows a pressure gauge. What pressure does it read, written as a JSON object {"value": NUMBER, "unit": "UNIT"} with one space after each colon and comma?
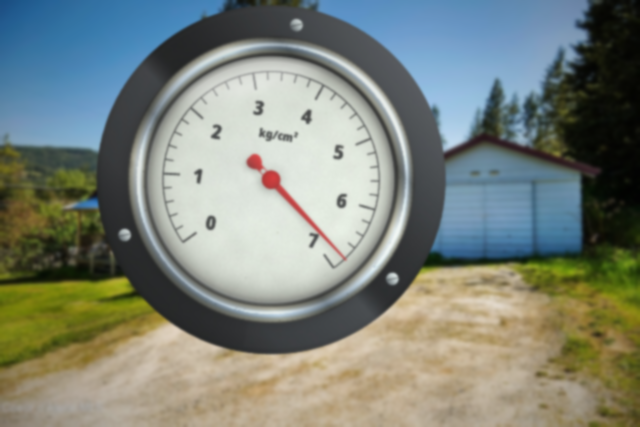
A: {"value": 6.8, "unit": "kg/cm²"}
